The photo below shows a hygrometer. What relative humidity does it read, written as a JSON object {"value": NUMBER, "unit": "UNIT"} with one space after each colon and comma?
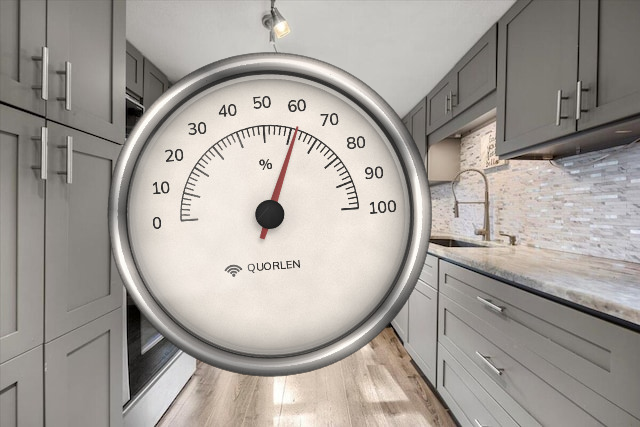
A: {"value": 62, "unit": "%"}
